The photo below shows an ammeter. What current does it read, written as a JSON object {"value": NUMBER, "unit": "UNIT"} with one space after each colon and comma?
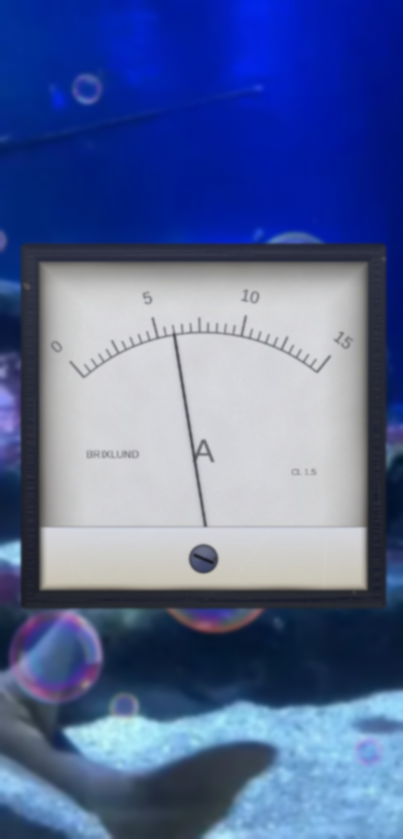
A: {"value": 6, "unit": "A"}
